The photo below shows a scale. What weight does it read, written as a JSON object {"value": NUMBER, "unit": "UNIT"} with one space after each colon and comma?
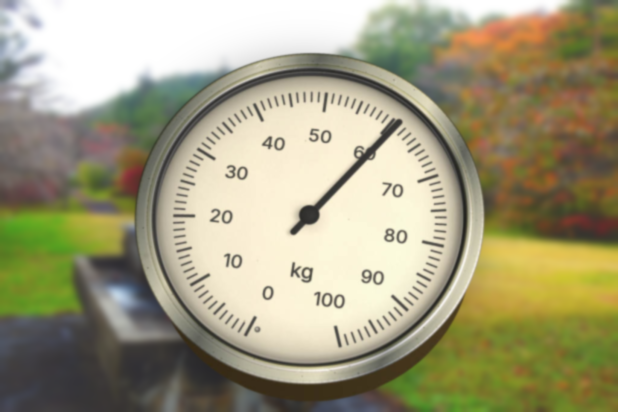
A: {"value": 61, "unit": "kg"}
